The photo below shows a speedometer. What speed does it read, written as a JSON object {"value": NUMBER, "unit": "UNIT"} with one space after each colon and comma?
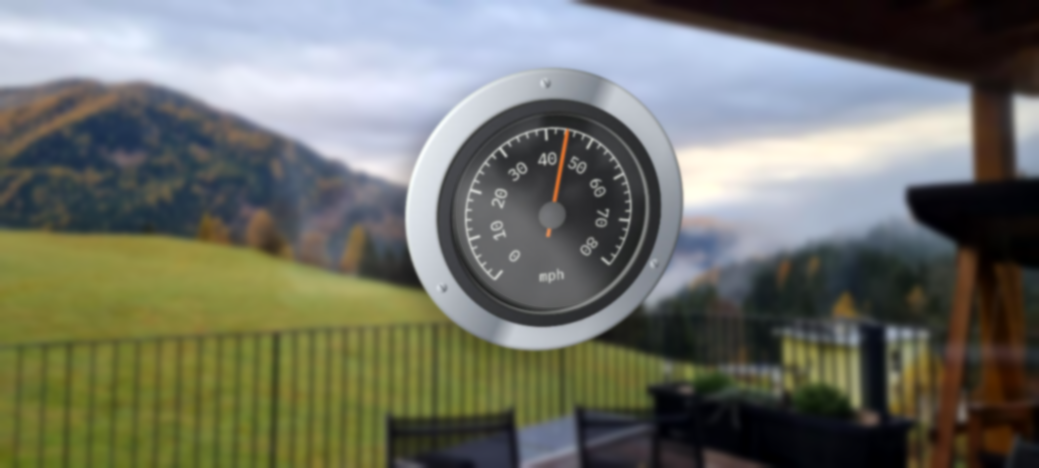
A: {"value": 44, "unit": "mph"}
